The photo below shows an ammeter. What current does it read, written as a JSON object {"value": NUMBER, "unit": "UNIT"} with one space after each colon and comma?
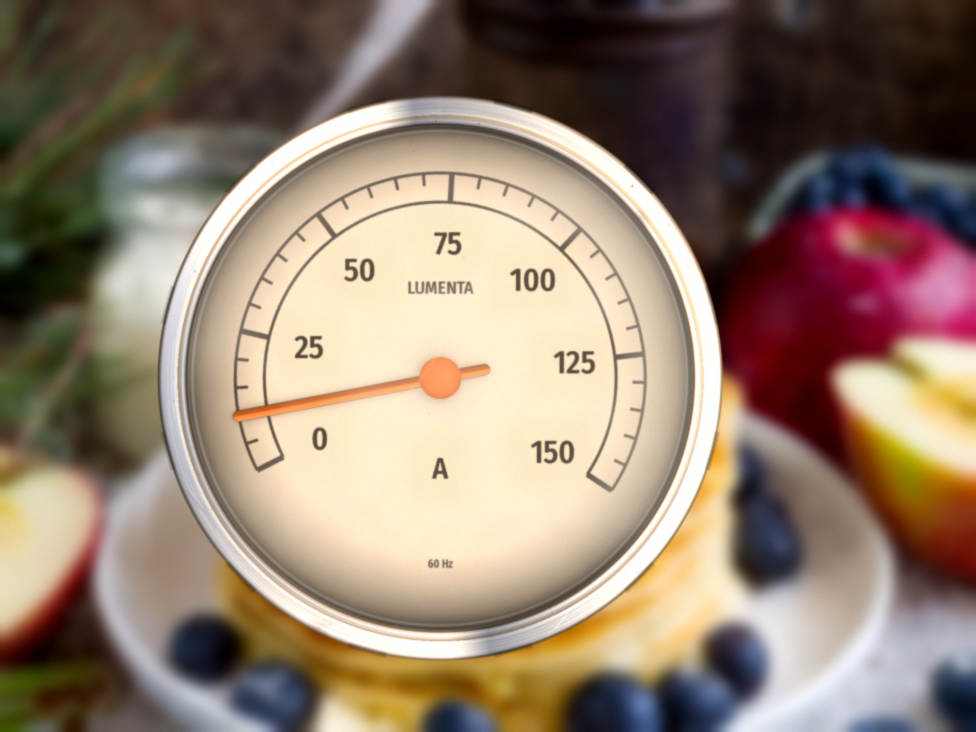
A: {"value": 10, "unit": "A"}
